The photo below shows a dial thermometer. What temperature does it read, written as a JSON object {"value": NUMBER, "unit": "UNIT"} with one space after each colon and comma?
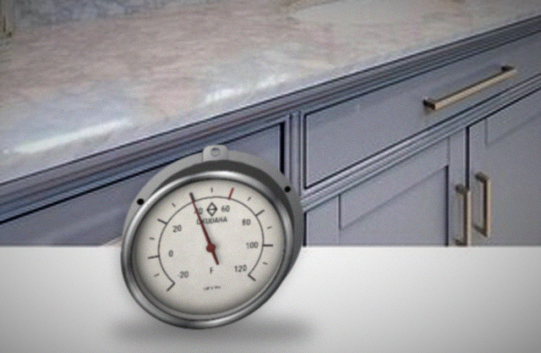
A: {"value": 40, "unit": "°F"}
